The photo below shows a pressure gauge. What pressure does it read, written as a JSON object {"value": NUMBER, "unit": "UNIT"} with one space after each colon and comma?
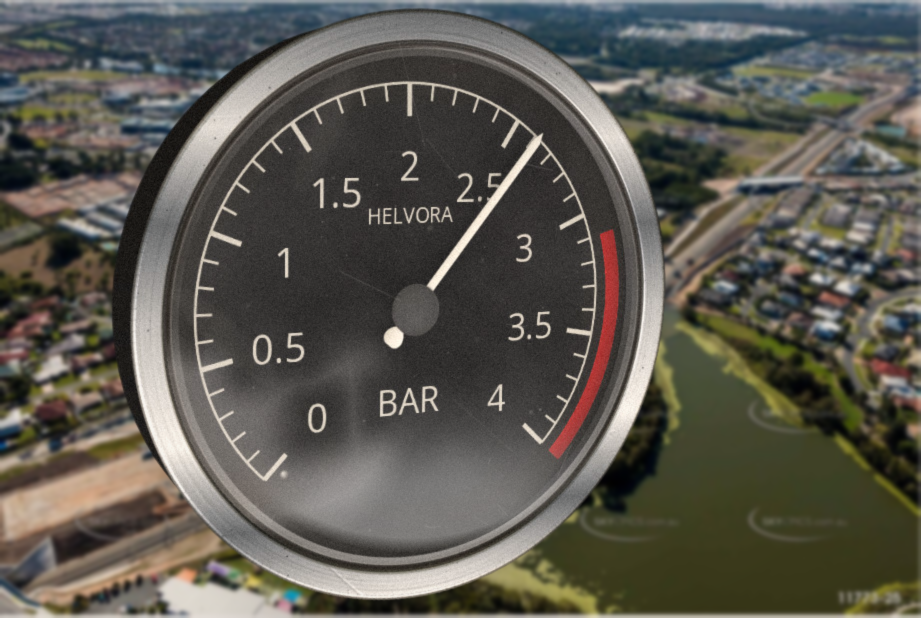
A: {"value": 2.6, "unit": "bar"}
